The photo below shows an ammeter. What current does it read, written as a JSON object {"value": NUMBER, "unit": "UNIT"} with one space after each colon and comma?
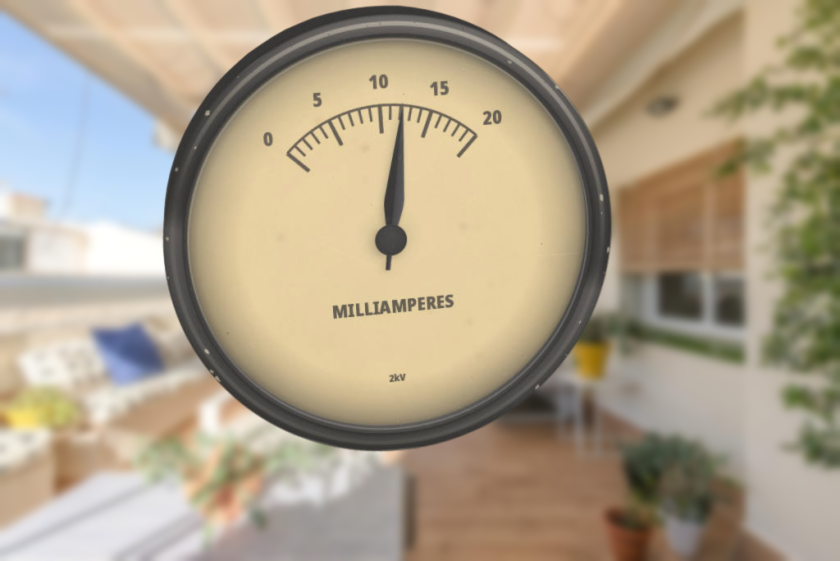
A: {"value": 12, "unit": "mA"}
